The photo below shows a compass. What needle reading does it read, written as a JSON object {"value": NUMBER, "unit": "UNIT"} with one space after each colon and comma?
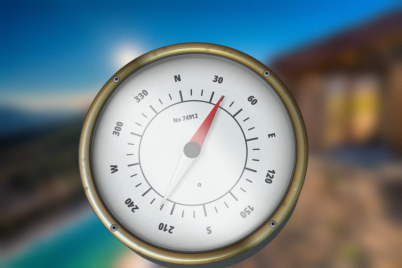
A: {"value": 40, "unit": "°"}
